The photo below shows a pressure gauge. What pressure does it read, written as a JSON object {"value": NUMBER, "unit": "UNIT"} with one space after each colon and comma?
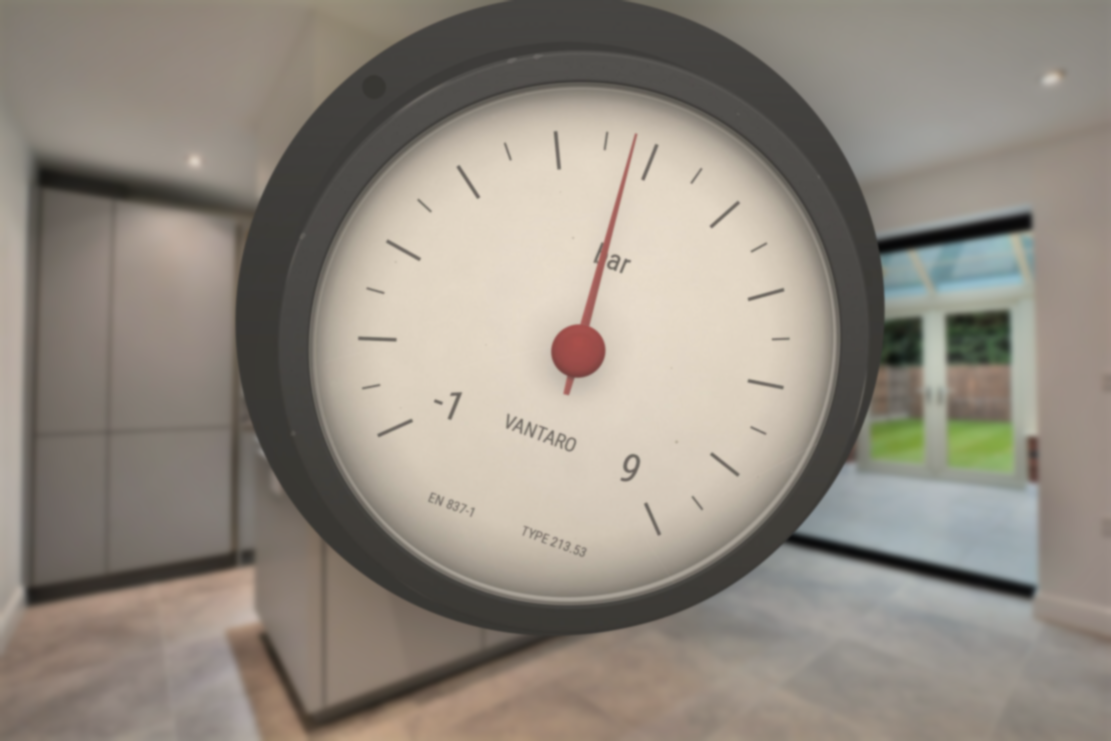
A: {"value": 3.75, "unit": "bar"}
